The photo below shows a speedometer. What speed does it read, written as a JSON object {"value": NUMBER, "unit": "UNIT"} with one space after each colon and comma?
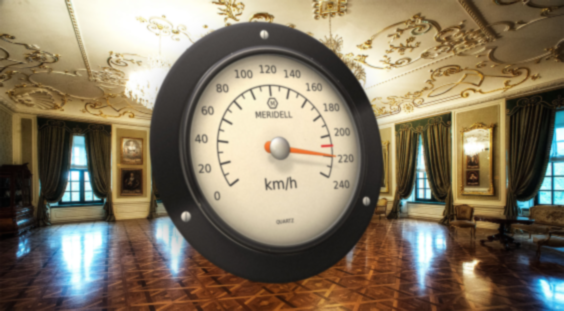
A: {"value": 220, "unit": "km/h"}
